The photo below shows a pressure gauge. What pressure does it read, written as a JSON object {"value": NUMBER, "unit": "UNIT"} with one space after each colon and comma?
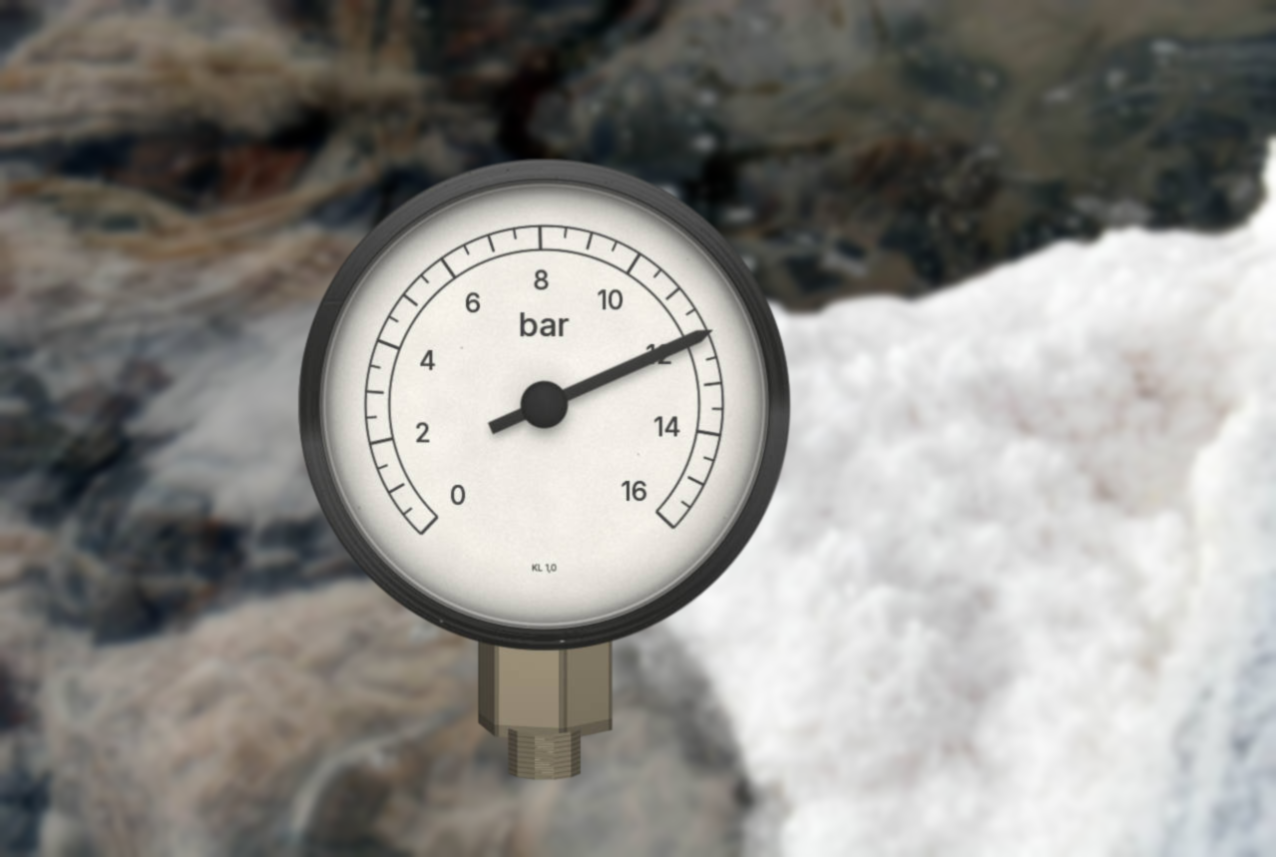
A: {"value": 12, "unit": "bar"}
